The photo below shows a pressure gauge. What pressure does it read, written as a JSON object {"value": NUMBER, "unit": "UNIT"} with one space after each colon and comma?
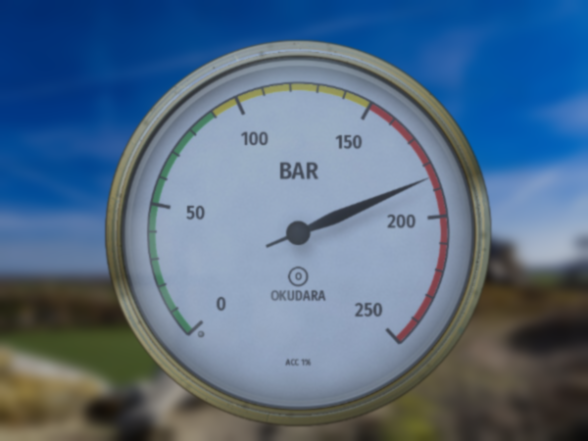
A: {"value": 185, "unit": "bar"}
